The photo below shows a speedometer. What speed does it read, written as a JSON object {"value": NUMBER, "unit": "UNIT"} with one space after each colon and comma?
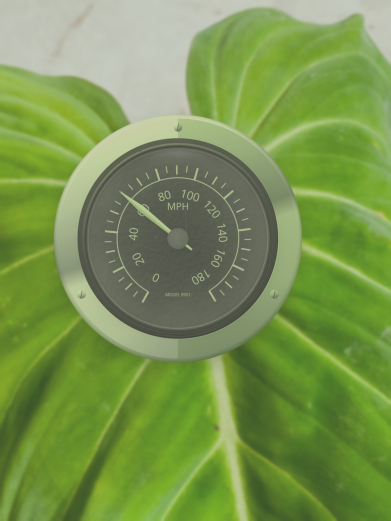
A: {"value": 60, "unit": "mph"}
